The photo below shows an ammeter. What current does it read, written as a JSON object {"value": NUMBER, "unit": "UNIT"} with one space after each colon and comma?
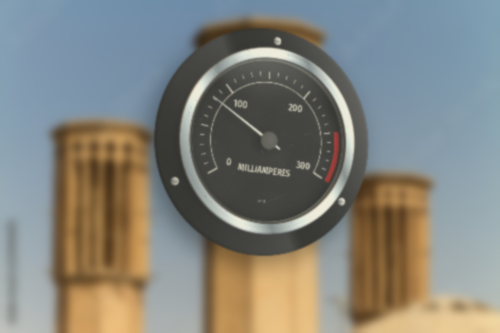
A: {"value": 80, "unit": "mA"}
